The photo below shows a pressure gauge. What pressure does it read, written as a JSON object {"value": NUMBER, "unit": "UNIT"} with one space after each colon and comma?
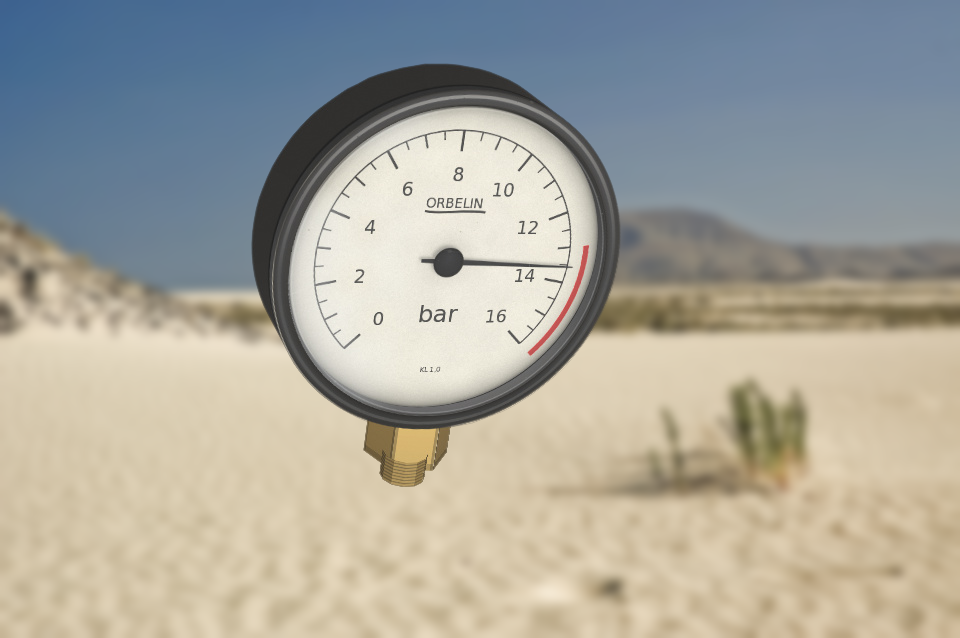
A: {"value": 13.5, "unit": "bar"}
